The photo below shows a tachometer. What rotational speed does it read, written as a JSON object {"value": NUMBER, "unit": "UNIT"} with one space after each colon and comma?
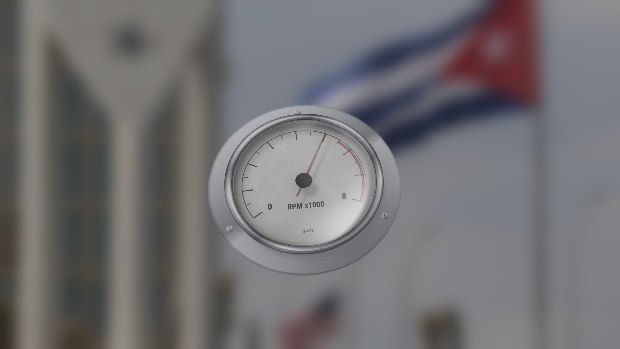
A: {"value": 5000, "unit": "rpm"}
